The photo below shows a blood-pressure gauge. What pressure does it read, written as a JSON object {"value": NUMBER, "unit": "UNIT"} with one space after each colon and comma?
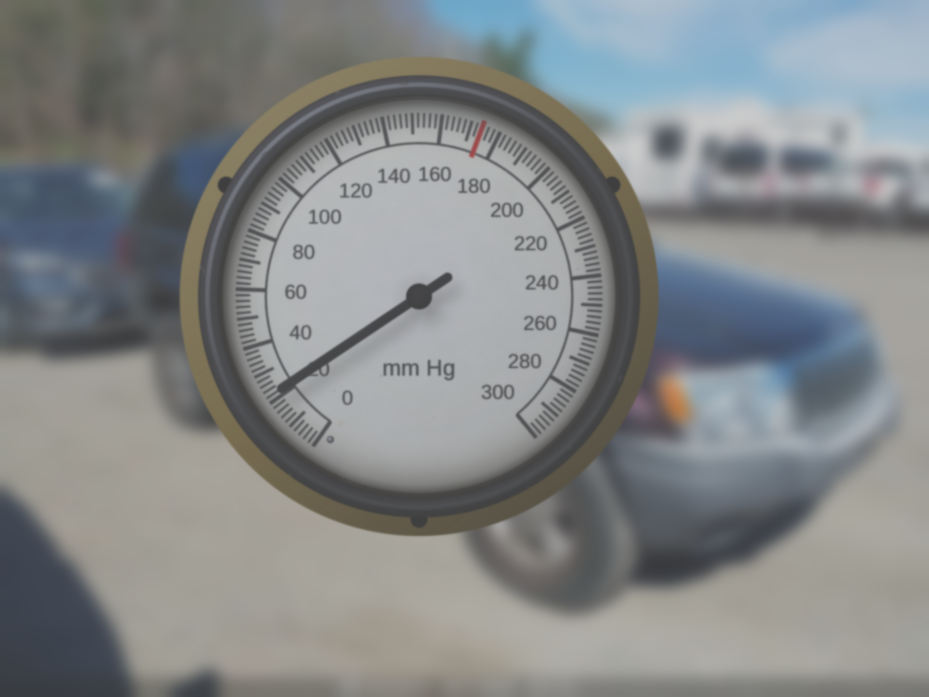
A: {"value": 22, "unit": "mmHg"}
